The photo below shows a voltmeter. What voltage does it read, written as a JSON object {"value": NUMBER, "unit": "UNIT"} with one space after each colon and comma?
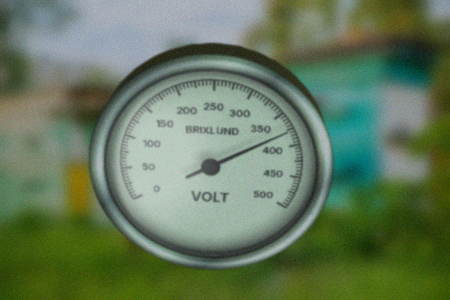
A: {"value": 375, "unit": "V"}
